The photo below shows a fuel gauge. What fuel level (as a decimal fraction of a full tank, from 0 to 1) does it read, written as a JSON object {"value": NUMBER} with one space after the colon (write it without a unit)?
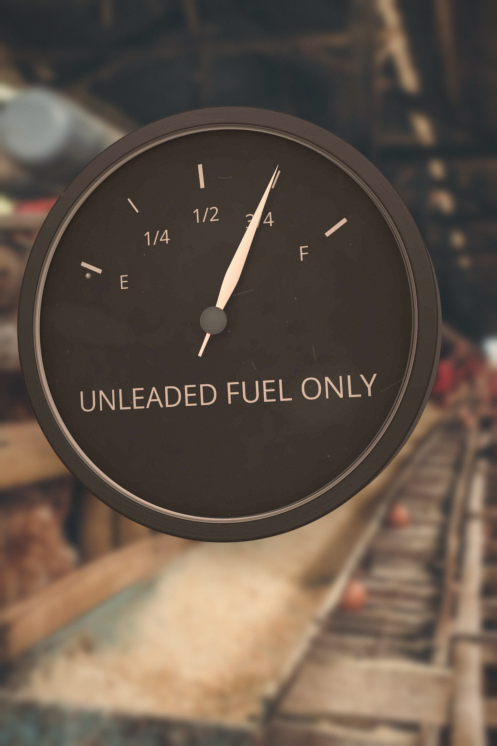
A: {"value": 0.75}
